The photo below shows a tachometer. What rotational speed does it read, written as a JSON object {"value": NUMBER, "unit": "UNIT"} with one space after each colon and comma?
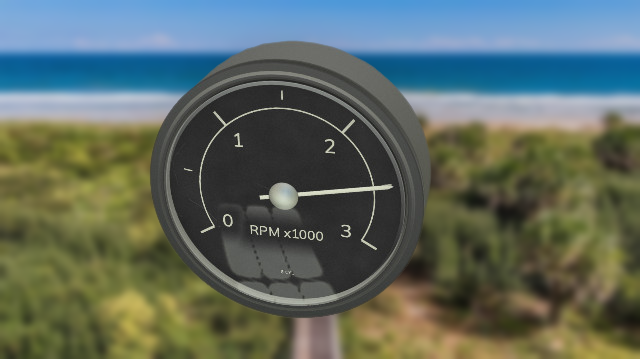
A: {"value": 2500, "unit": "rpm"}
